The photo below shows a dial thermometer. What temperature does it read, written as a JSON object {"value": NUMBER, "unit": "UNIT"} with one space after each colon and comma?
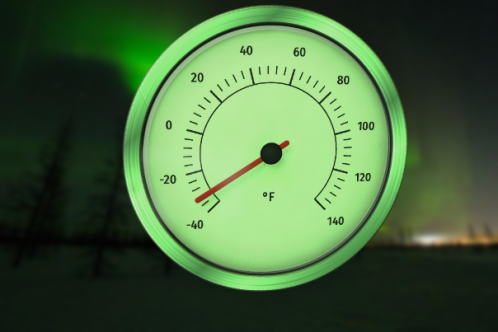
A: {"value": -32, "unit": "°F"}
